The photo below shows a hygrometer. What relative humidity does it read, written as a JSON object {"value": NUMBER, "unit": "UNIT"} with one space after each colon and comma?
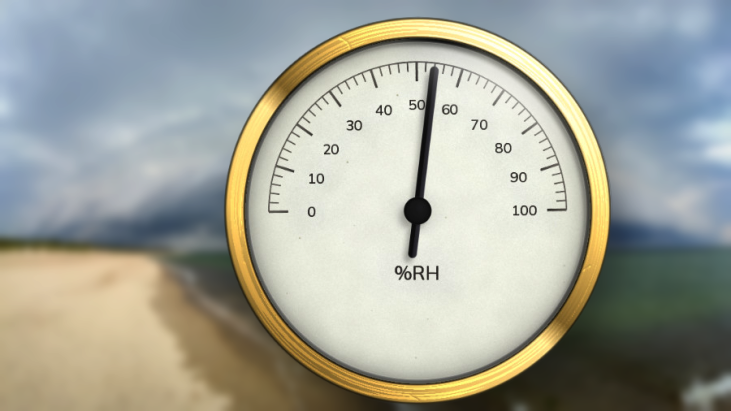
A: {"value": 54, "unit": "%"}
